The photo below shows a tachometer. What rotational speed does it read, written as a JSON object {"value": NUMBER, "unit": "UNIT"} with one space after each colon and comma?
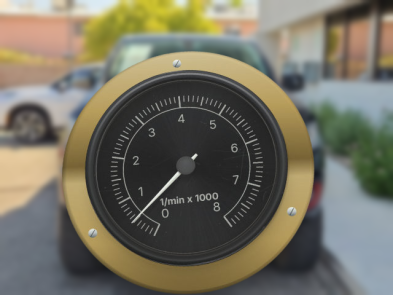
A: {"value": 500, "unit": "rpm"}
